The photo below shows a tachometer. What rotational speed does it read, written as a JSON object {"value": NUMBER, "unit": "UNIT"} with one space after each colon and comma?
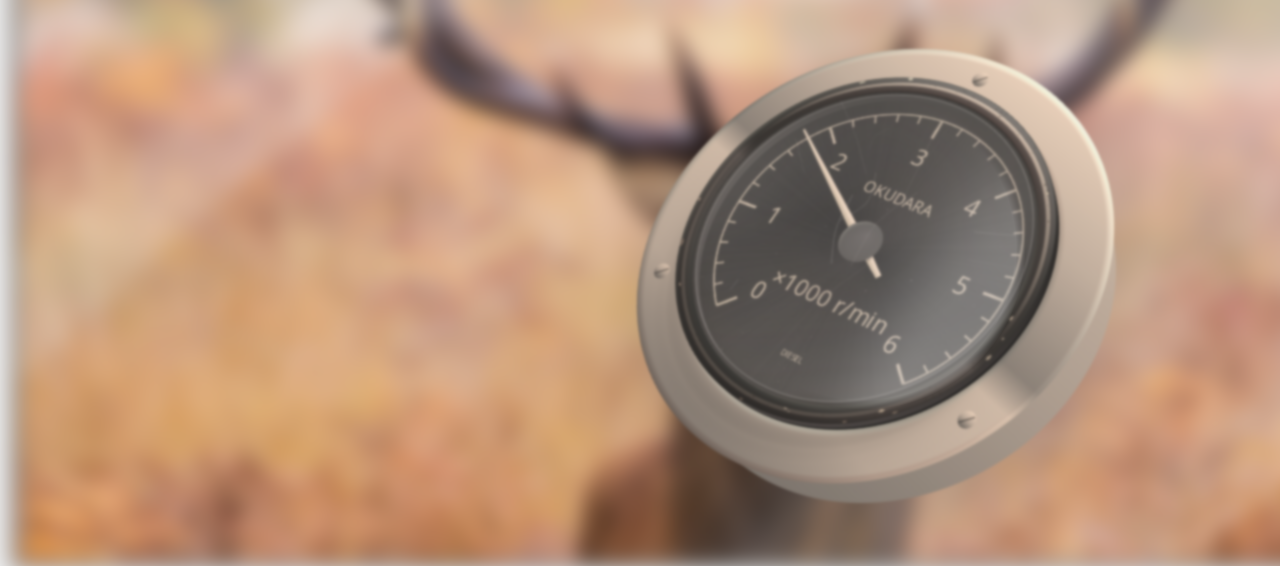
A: {"value": 1800, "unit": "rpm"}
